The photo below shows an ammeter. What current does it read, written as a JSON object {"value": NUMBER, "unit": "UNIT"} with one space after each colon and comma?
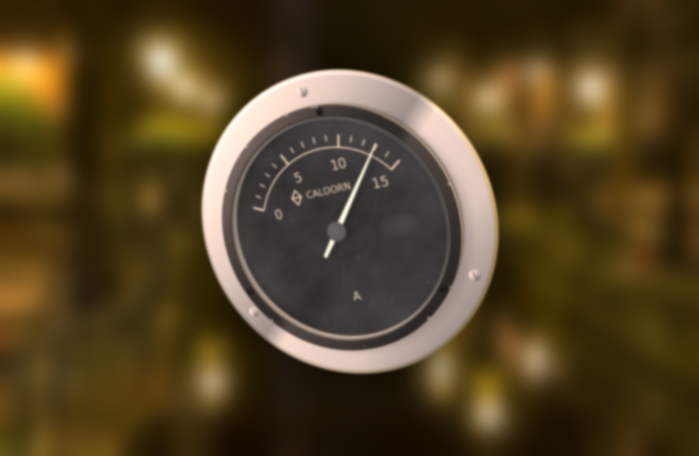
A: {"value": 13, "unit": "A"}
